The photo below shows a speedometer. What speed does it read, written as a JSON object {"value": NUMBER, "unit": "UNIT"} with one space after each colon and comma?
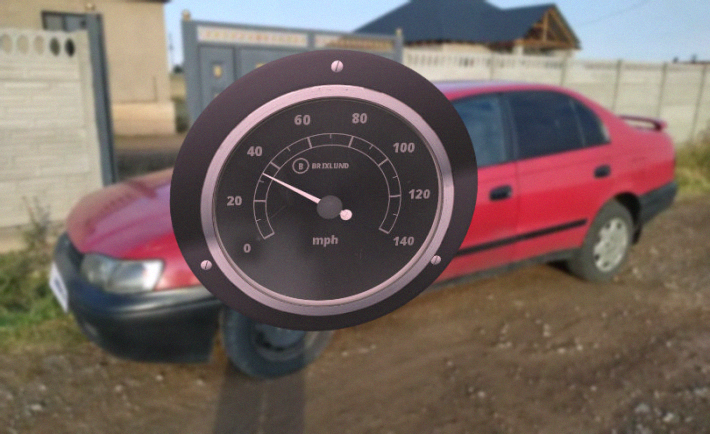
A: {"value": 35, "unit": "mph"}
